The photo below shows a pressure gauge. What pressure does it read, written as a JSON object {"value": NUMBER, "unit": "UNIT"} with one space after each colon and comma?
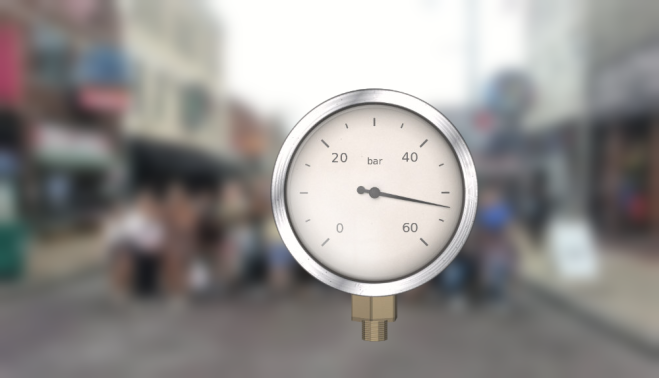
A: {"value": 52.5, "unit": "bar"}
